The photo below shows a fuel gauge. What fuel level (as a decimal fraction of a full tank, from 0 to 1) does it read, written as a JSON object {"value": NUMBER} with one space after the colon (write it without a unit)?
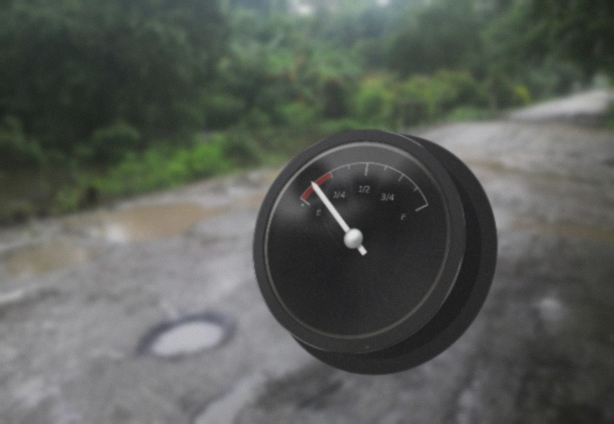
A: {"value": 0.125}
